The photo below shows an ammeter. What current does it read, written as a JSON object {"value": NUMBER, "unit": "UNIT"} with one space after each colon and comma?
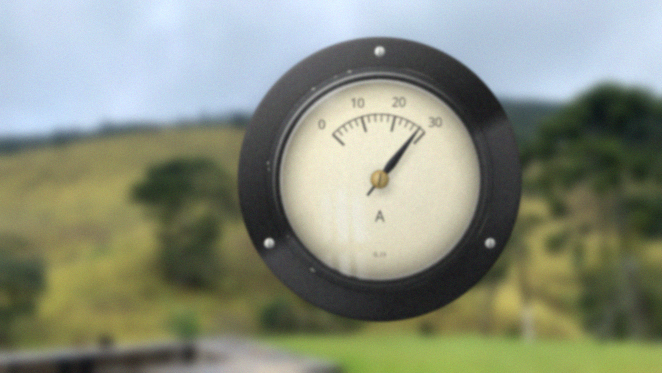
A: {"value": 28, "unit": "A"}
